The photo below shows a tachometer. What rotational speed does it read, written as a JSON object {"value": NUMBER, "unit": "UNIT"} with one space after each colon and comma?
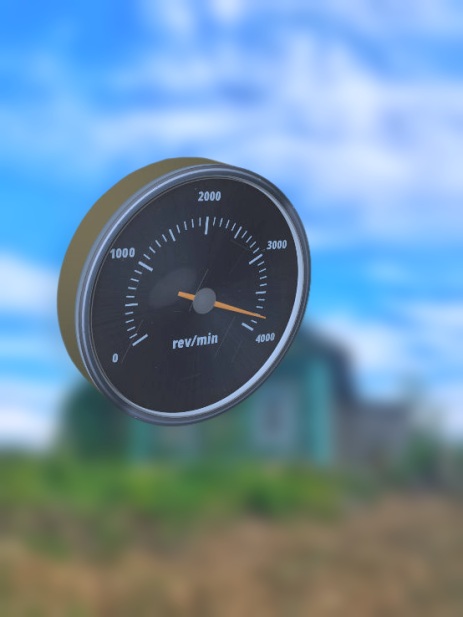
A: {"value": 3800, "unit": "rpm"}
